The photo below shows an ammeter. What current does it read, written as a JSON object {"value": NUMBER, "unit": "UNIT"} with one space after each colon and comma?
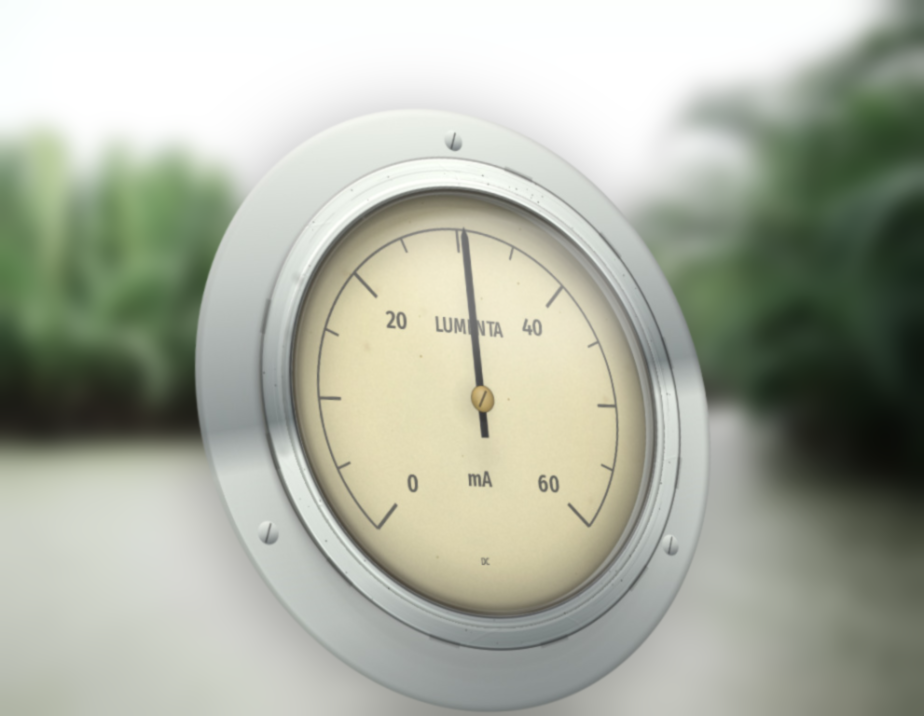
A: {"value": 30, "unit": "mA"}
